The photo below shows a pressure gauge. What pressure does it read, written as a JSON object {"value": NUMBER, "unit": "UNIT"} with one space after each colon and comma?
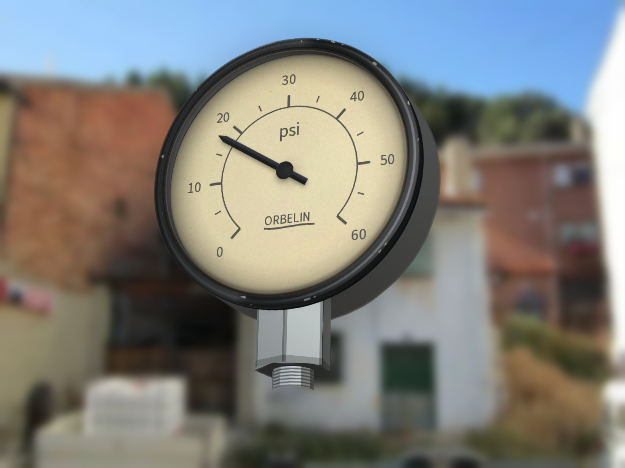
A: {"value": 17.5, "unit": "psi"}
